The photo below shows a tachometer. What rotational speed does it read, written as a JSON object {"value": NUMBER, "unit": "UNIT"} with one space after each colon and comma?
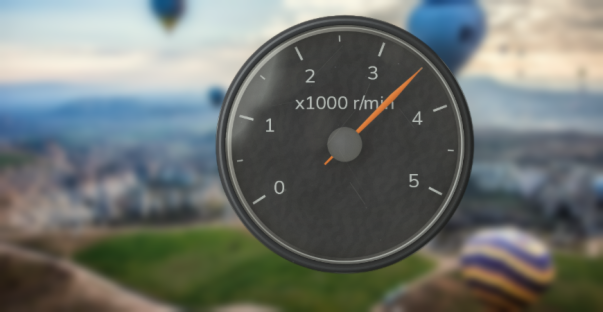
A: {"value": 3500, "unit": "rpm"}
